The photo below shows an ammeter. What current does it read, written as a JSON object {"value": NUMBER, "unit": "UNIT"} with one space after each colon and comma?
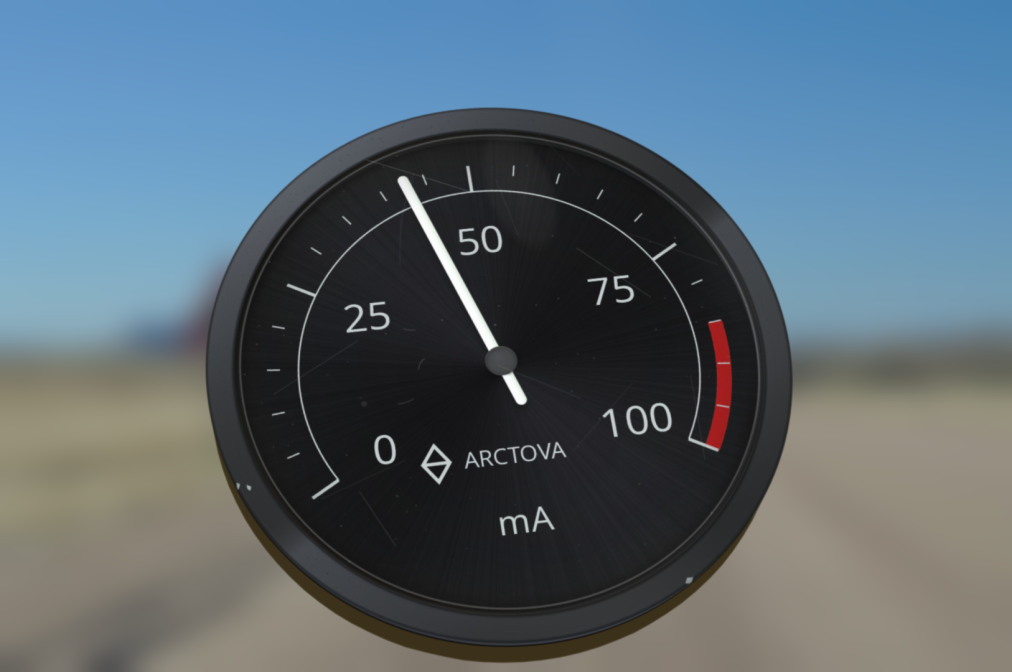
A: {"value": 42.5, "unit": "mA"}
